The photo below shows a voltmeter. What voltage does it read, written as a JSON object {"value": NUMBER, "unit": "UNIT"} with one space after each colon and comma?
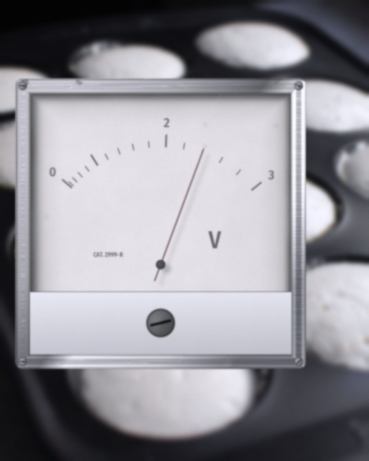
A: {"value": 2.4, "unit": "V"}
